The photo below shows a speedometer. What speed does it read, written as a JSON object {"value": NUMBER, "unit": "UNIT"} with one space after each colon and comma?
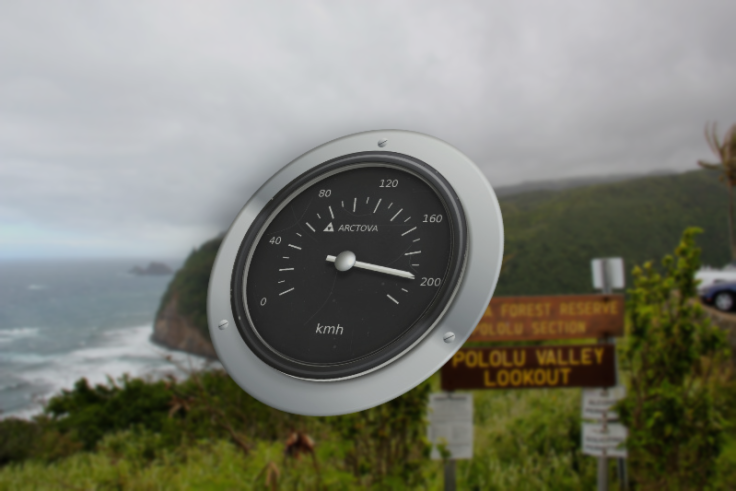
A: {"value": 200, "unit": "km/h"}
